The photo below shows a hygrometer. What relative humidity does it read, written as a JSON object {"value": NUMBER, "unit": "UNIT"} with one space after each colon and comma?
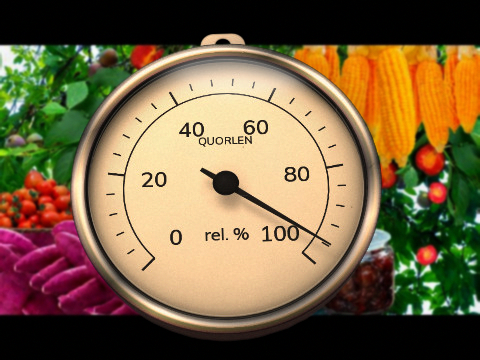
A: {"value": 96, "unit": "%"}
